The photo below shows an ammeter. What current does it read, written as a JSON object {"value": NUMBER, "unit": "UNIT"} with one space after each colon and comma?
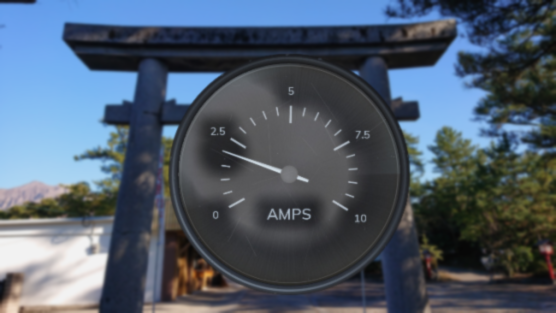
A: {"value": 2, "unit": "A"}
